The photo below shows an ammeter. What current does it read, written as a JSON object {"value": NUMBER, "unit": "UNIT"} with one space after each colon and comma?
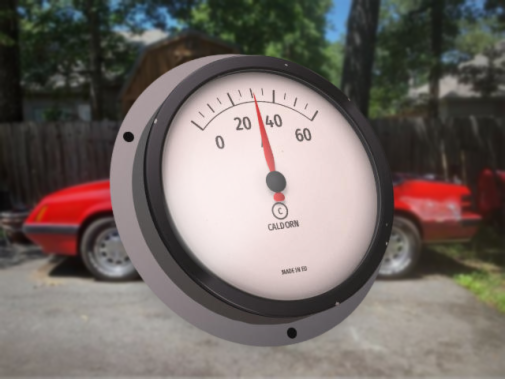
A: {"value": 30, "unit": "A"}
